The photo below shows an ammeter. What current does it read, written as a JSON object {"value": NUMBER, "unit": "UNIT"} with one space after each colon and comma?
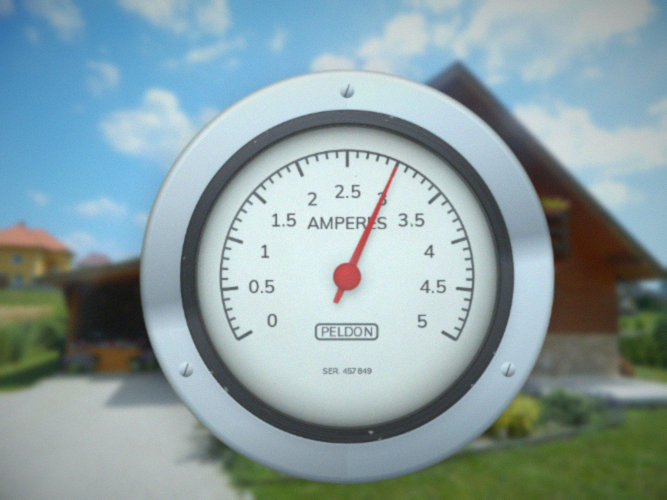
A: {"value": 3, "unit": "A"}
